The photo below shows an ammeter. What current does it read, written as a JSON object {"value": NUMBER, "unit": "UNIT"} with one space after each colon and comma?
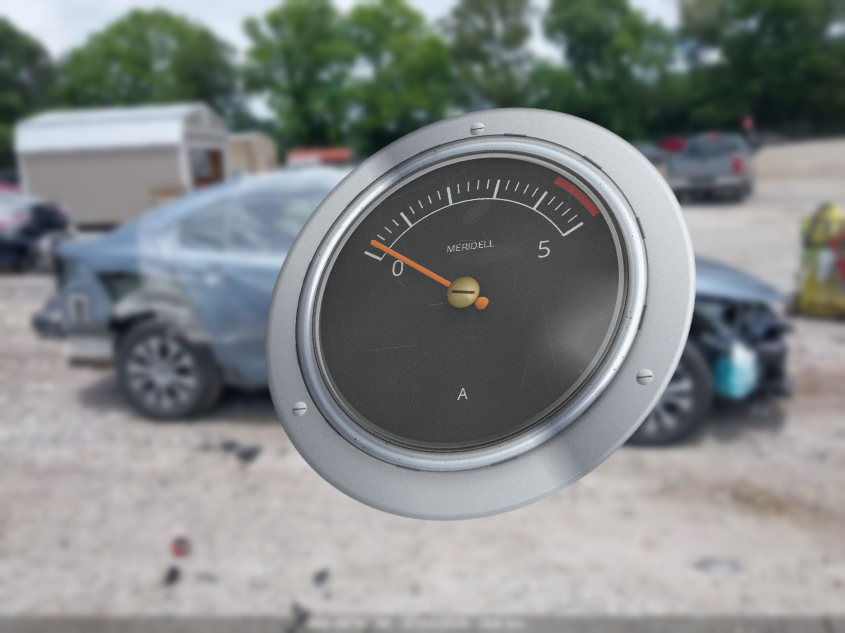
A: {"value": 0.2, "unit": "A"}
